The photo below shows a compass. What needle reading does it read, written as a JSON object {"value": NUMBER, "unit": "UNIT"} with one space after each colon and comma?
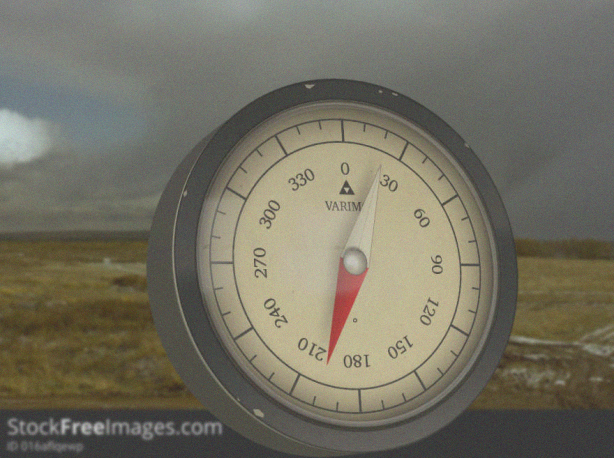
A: {"value": 200, "unit": "°"}
